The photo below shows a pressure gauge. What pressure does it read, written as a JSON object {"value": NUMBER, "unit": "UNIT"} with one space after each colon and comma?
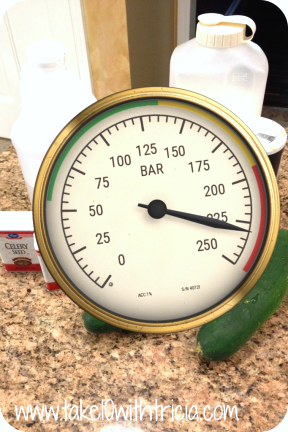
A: {"value": 230, "unit": "bar"}
